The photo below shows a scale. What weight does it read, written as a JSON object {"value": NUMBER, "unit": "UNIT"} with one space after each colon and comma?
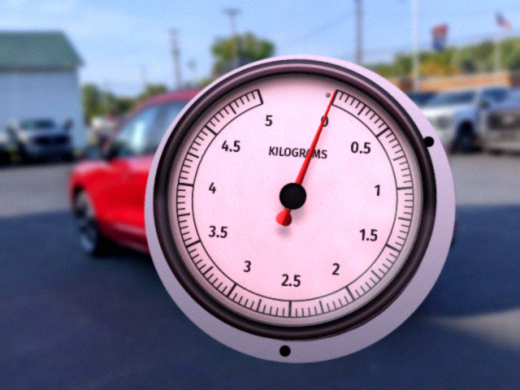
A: {"value": 0, "unit": "kg"}
